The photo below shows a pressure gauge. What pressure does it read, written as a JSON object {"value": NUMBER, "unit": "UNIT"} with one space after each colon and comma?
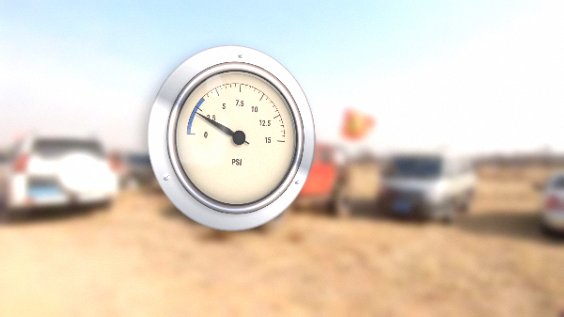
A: {"value": 2, "unit": "psi"}
